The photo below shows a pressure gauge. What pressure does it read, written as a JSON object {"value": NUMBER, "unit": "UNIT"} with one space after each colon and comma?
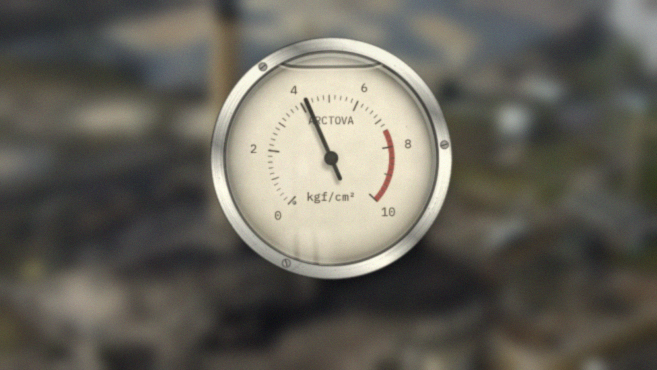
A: {"value": 4.2, "unit": "kg/cm²"}
